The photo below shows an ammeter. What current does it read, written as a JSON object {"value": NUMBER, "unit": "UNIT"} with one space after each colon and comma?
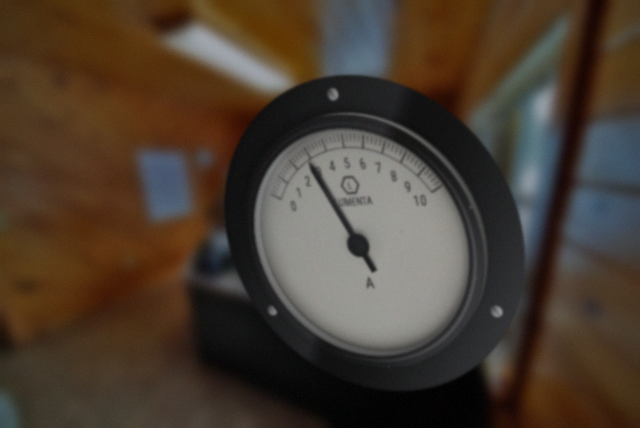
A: {"value": 3, "unit": "A"}
